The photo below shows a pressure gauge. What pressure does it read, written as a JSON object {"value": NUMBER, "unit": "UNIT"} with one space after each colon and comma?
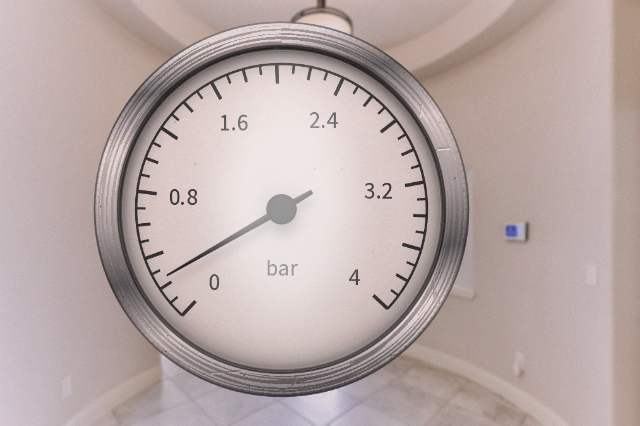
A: {"value": 0.25, "unit": "bar"}
